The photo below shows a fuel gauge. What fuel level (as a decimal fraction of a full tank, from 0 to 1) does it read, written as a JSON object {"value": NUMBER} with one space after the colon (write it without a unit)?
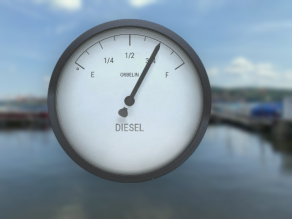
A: {"value": 0.75}
